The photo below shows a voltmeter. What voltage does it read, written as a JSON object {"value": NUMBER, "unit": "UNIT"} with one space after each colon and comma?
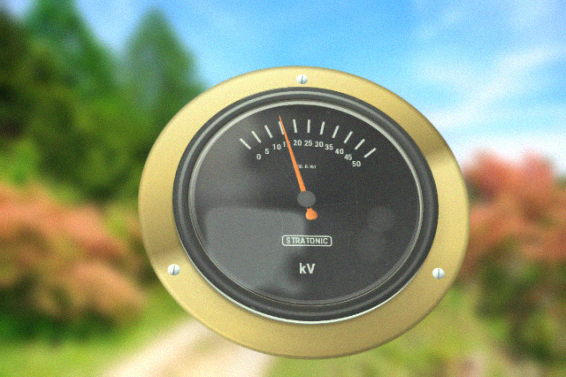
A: {"value": 15, "unit": "kV"}
